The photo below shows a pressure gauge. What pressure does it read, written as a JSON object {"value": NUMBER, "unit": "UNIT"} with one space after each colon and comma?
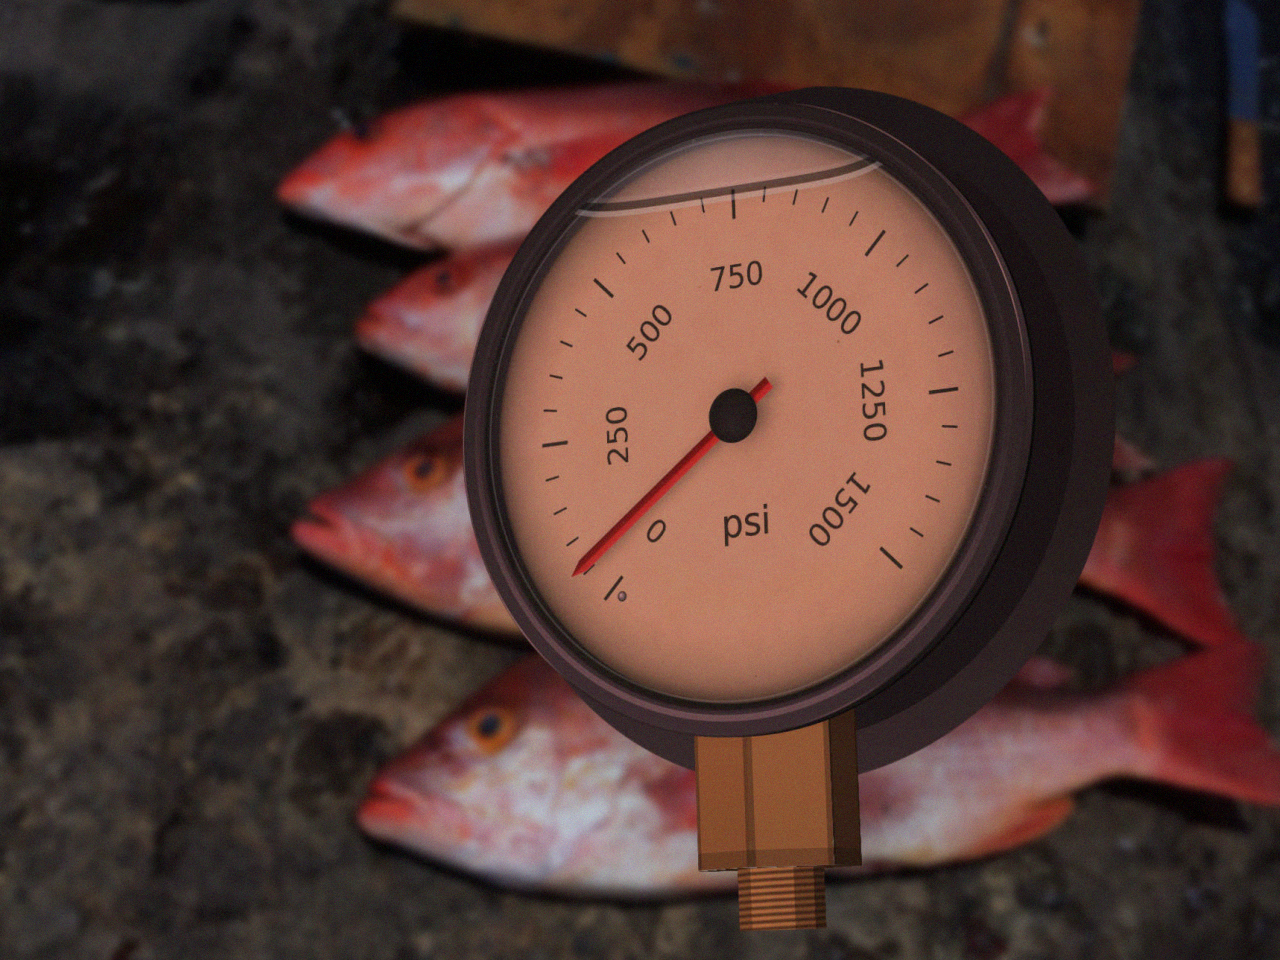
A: {"value": 50, "unit": "psi"}
